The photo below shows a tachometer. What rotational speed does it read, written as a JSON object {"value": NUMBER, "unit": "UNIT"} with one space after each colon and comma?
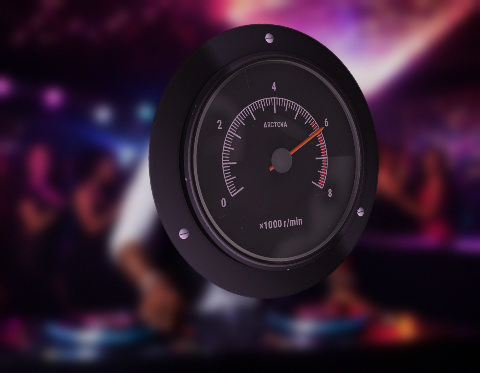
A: {"value": 6000, "unit": "rpm"}
